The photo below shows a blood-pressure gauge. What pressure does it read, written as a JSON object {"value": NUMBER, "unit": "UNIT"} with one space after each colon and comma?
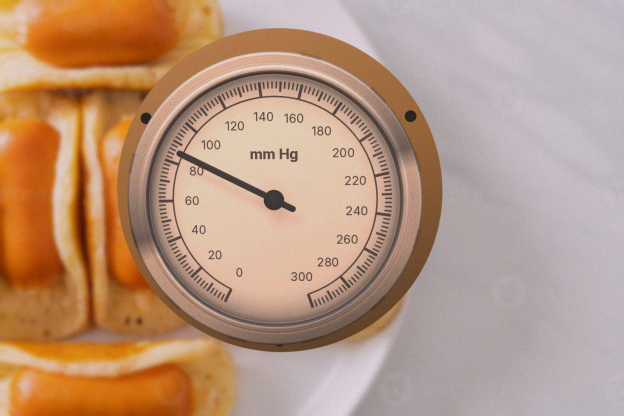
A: {"value": 86, "unit": "mmHg"}
